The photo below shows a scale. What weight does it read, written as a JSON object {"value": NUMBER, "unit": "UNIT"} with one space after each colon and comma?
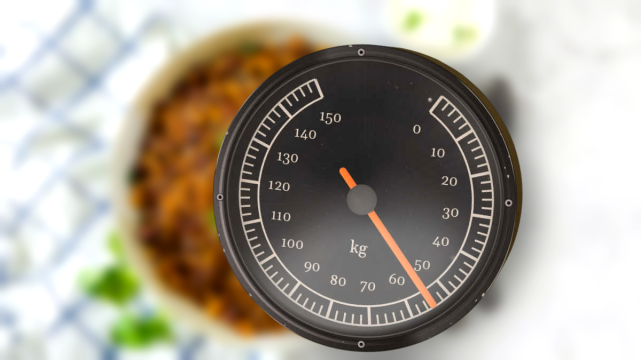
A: {"value": 54, "unit": "kg"}
